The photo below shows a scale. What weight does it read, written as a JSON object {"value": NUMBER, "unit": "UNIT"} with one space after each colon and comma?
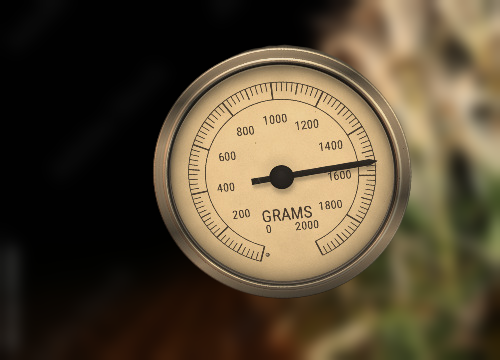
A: {"value": 1540, "unit": "g"}
